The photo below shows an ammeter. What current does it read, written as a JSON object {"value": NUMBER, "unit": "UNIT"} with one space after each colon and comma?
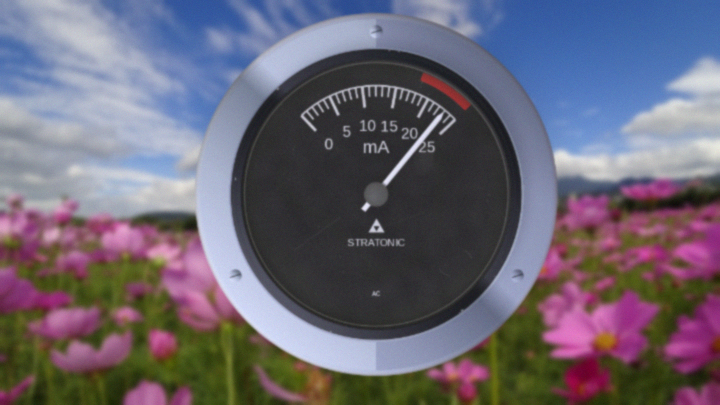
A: {"value": 23, "unit": "mA"}
